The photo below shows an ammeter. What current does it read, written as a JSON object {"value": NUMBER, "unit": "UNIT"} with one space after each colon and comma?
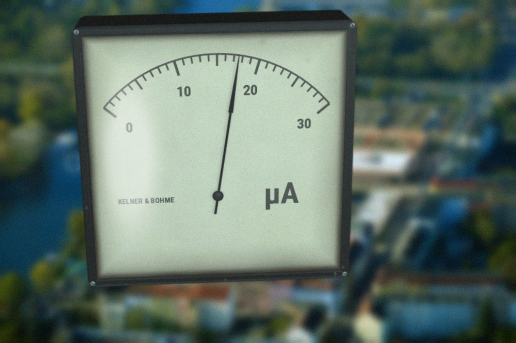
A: {"value": 17.5, "unit": "µA"}
